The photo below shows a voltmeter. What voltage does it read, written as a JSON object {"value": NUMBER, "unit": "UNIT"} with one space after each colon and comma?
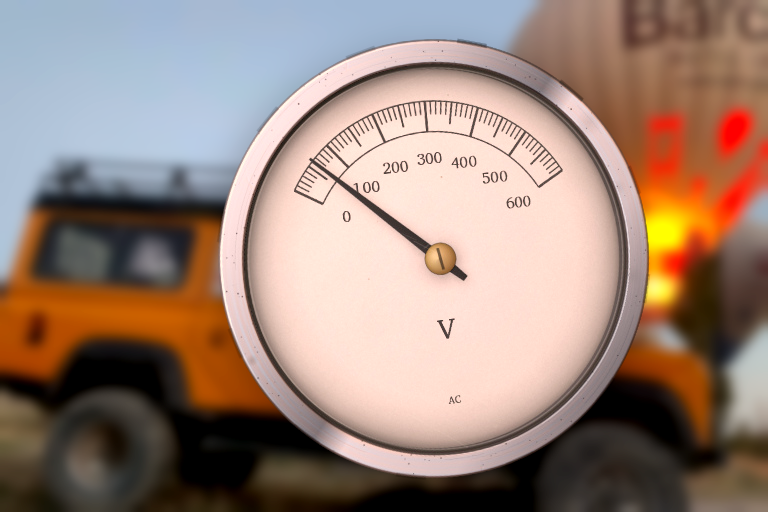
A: {"value": 60, "unit": "V"}
